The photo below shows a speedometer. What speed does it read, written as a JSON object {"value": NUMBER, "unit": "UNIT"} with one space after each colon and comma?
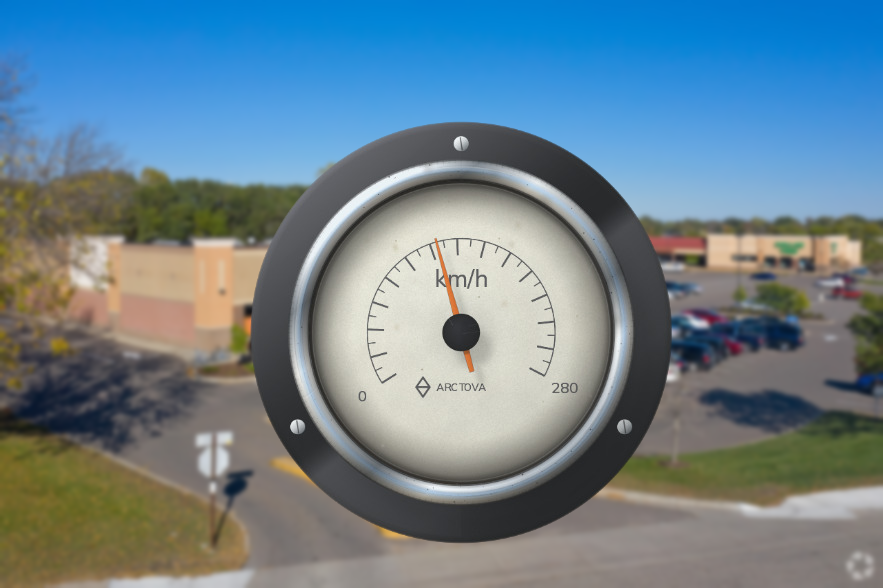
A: {"value": 125, "unit": "km/h"}
